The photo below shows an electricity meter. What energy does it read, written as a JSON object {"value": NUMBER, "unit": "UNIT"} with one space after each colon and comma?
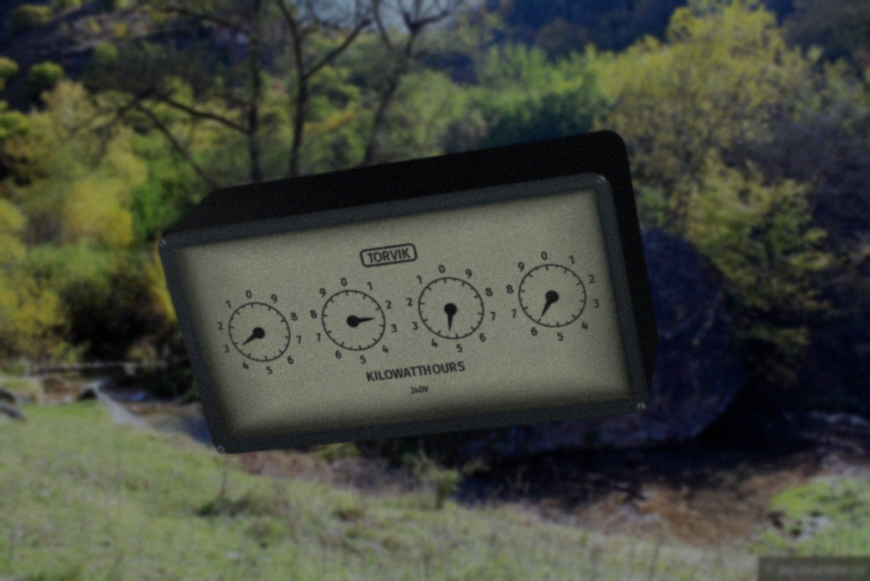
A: {"value": 3246, "unit": "kWh"}
